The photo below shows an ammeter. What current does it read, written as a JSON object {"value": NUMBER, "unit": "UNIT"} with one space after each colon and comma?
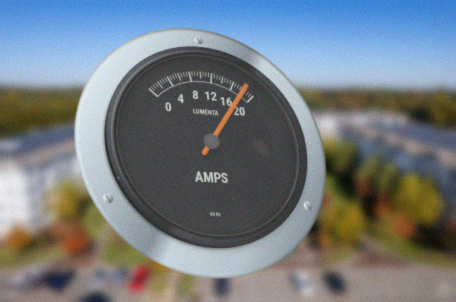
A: {"value": 18, "unit": "A"}
